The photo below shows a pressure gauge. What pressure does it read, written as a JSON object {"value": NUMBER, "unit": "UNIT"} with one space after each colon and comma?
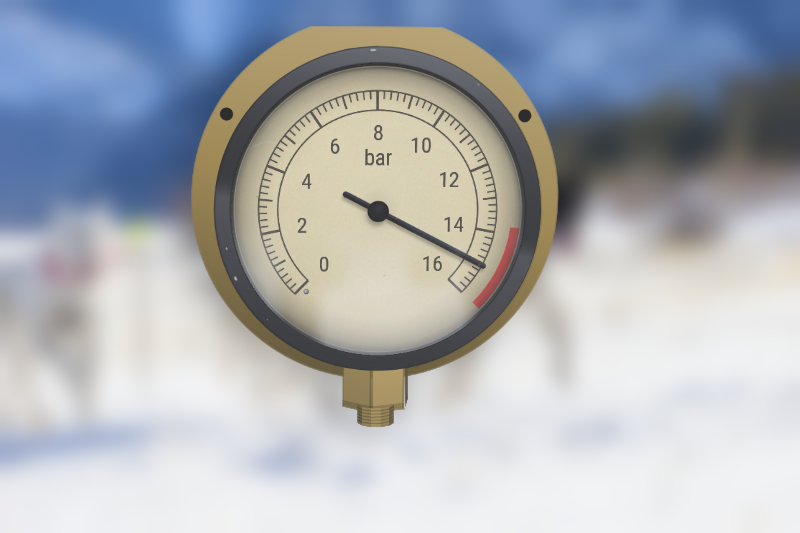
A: {"value": 15, "unit": "bar"}
